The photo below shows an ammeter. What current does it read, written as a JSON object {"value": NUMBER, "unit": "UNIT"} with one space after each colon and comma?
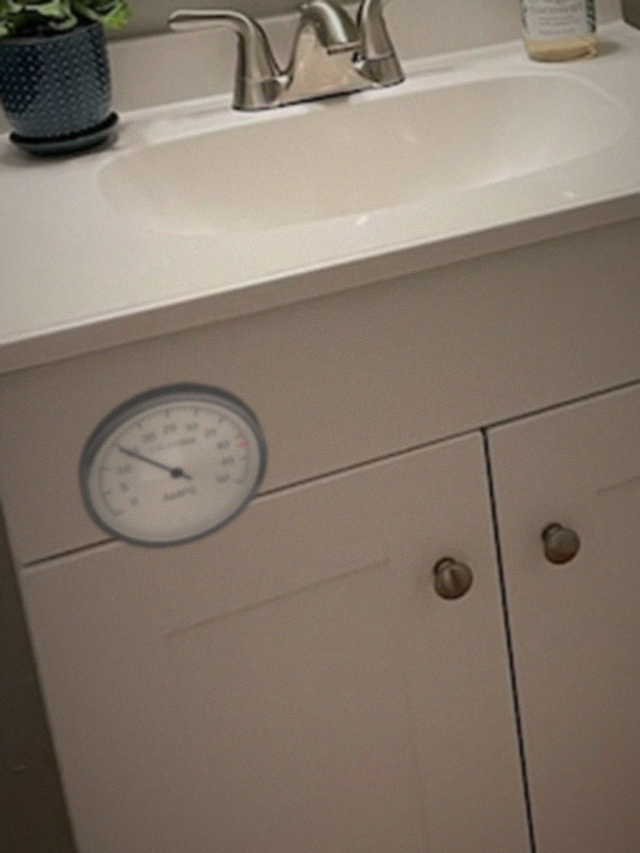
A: {"value": 15, "unit": "A"}
